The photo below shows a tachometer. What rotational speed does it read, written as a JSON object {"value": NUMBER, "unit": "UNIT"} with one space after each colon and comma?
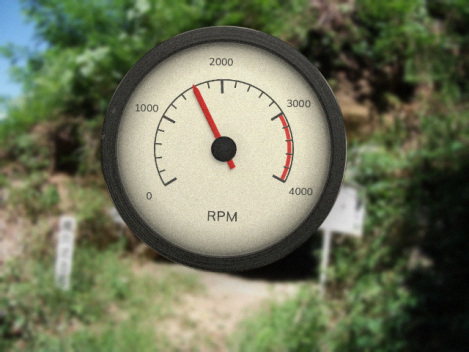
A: {"value": 1600, "unit": "rpm"}
